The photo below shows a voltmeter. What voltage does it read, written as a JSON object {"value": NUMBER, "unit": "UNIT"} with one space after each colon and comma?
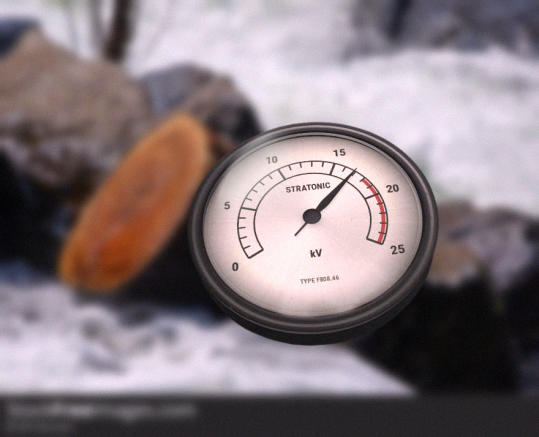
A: {"value": 17, "unit": "kV"}
